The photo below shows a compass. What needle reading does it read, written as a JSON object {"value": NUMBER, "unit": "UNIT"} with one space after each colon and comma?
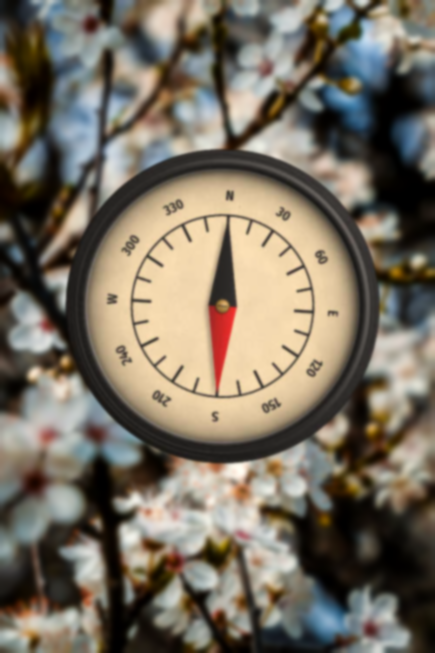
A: {"value": 180, "unit": "°"}
